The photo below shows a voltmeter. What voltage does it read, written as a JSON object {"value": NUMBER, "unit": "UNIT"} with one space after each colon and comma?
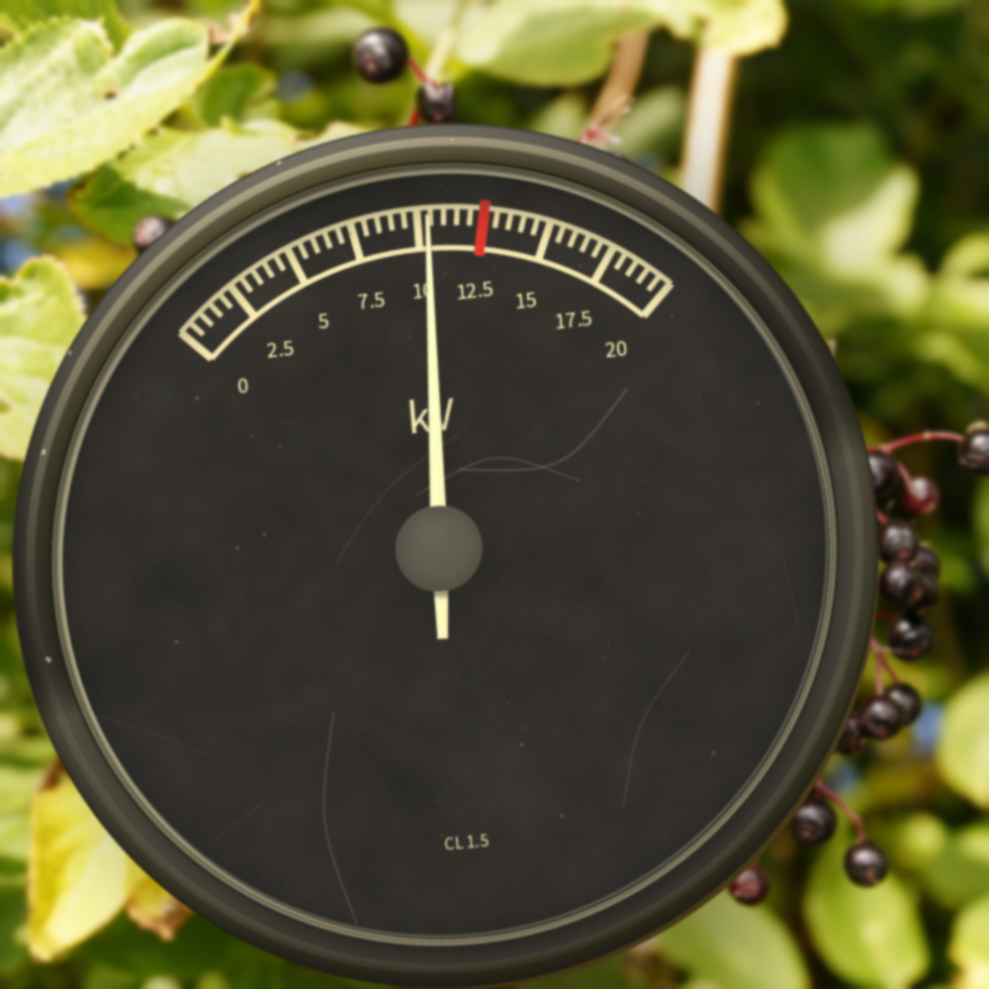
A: {"value": 10.5, "unit": "kV"}
